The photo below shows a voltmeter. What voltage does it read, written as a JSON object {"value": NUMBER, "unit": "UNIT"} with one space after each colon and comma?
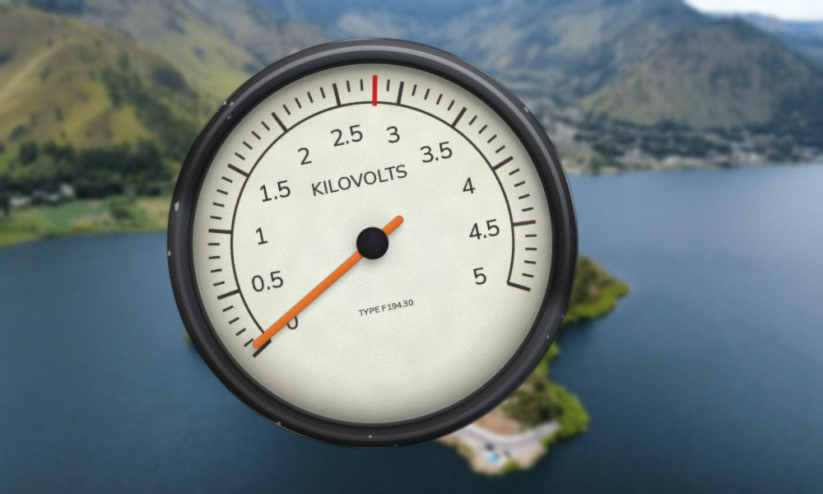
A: {"value": 0.05, "unit": "kV"}
